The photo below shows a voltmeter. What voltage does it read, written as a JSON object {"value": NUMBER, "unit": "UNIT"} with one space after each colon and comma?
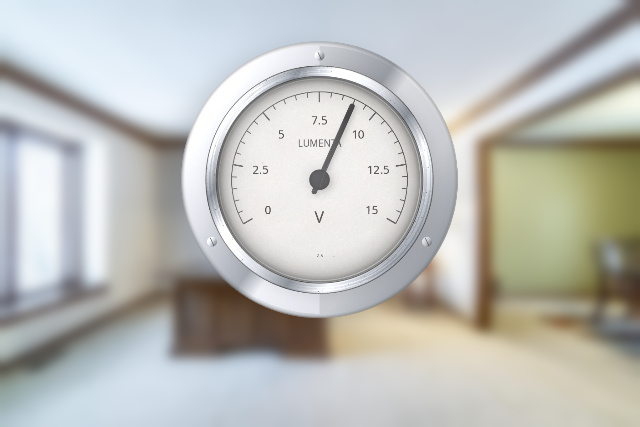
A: {"value": 9, "unit": "V"}
